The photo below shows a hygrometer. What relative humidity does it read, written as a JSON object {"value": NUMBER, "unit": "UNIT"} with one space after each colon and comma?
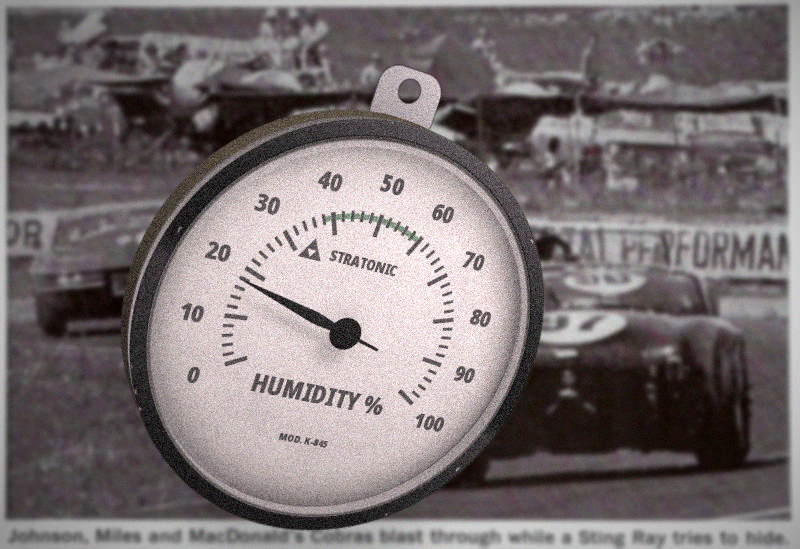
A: {"value": 18, "unit": "%"}
